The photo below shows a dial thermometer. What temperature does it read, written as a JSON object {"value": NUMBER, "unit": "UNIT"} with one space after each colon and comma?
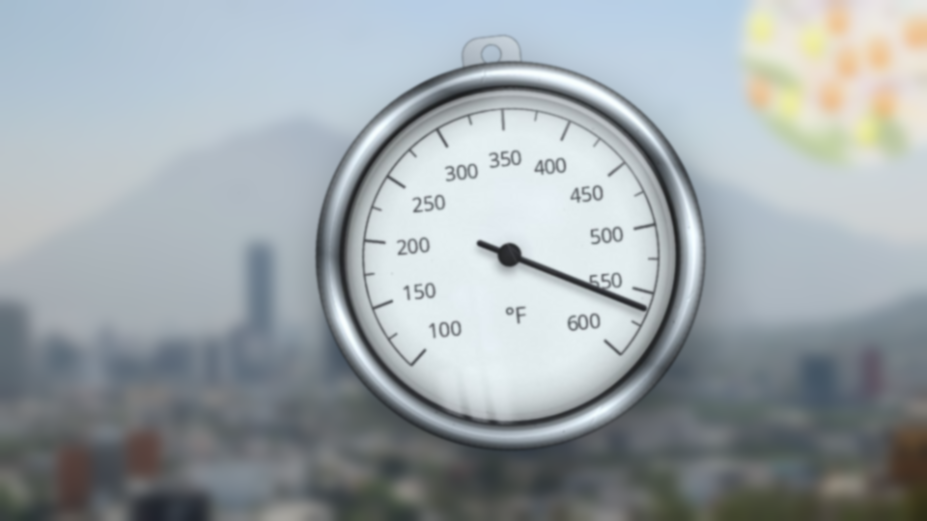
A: {"value": 562.5, "unit": "°F"}
